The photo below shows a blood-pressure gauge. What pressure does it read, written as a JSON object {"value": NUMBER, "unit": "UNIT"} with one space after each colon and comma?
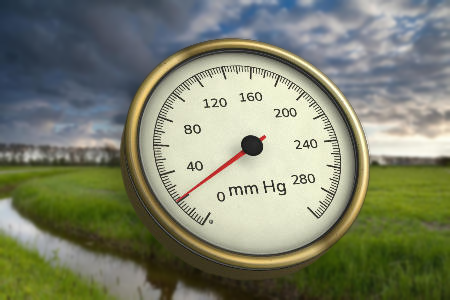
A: {"value": 20, "unit": "mmHg"}
